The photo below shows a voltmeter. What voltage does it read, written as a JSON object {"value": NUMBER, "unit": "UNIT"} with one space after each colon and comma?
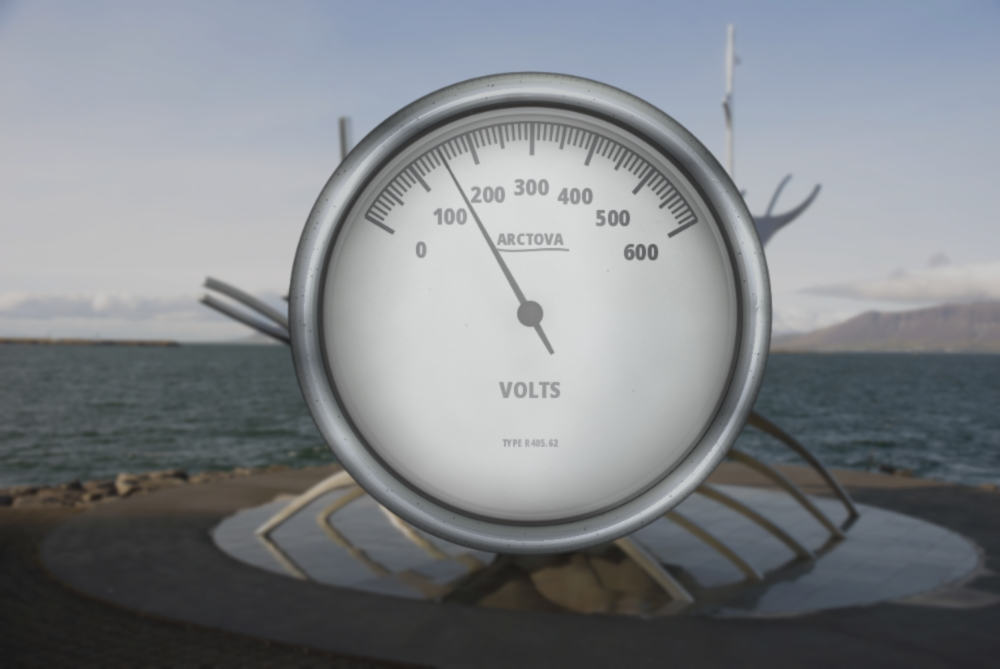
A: {"value": 150, "unit": "V"}
